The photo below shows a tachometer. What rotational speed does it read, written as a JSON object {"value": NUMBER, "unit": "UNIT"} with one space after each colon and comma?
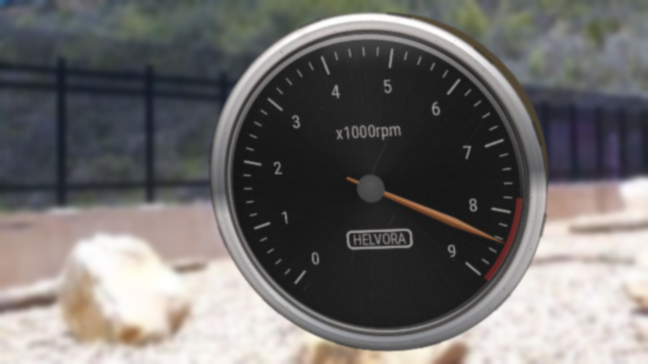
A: {"value": 8400, "unit": "rpm"}
